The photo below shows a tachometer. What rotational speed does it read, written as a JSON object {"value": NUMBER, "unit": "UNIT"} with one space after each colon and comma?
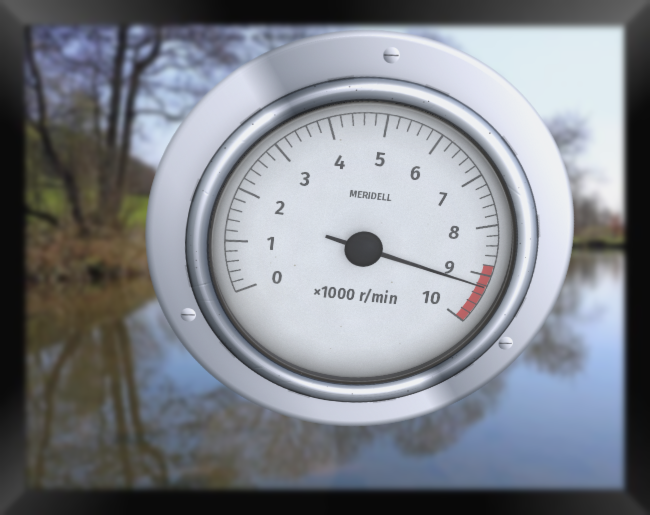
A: {"value": 9200, "unit": "rpm"}
